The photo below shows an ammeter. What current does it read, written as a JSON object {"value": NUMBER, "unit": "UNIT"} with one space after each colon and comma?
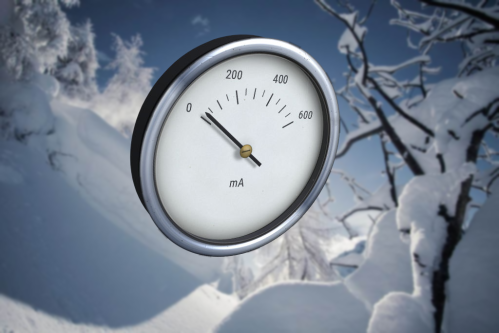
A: {"value": 25, "unit": "mA"}
